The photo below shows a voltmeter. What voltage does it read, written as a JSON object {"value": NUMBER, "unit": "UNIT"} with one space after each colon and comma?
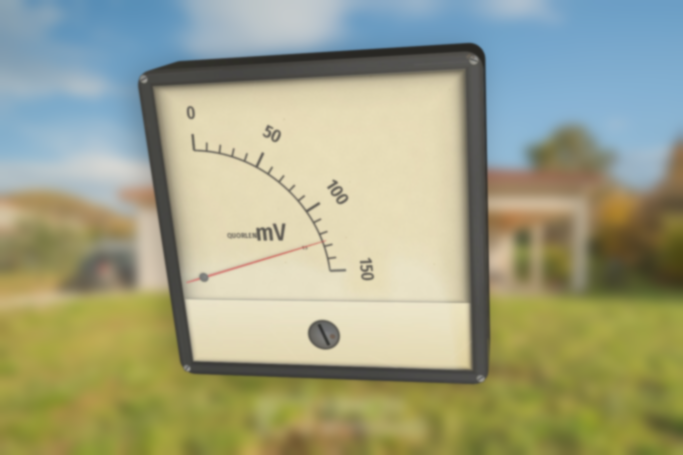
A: {"value": 125, "unit": "mV"}
